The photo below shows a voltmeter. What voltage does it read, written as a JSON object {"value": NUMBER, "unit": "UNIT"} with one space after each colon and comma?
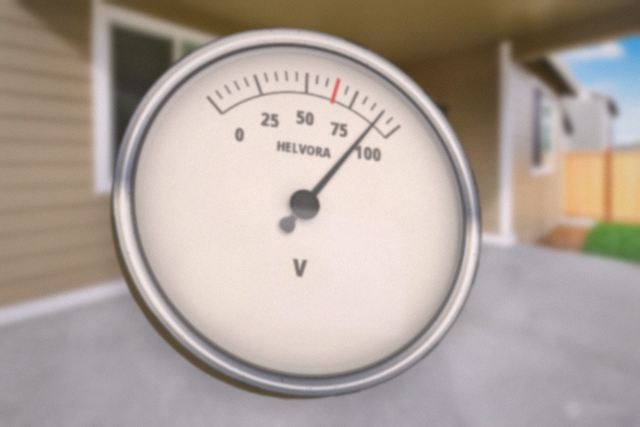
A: {"value": 90, "unit": "V"}
